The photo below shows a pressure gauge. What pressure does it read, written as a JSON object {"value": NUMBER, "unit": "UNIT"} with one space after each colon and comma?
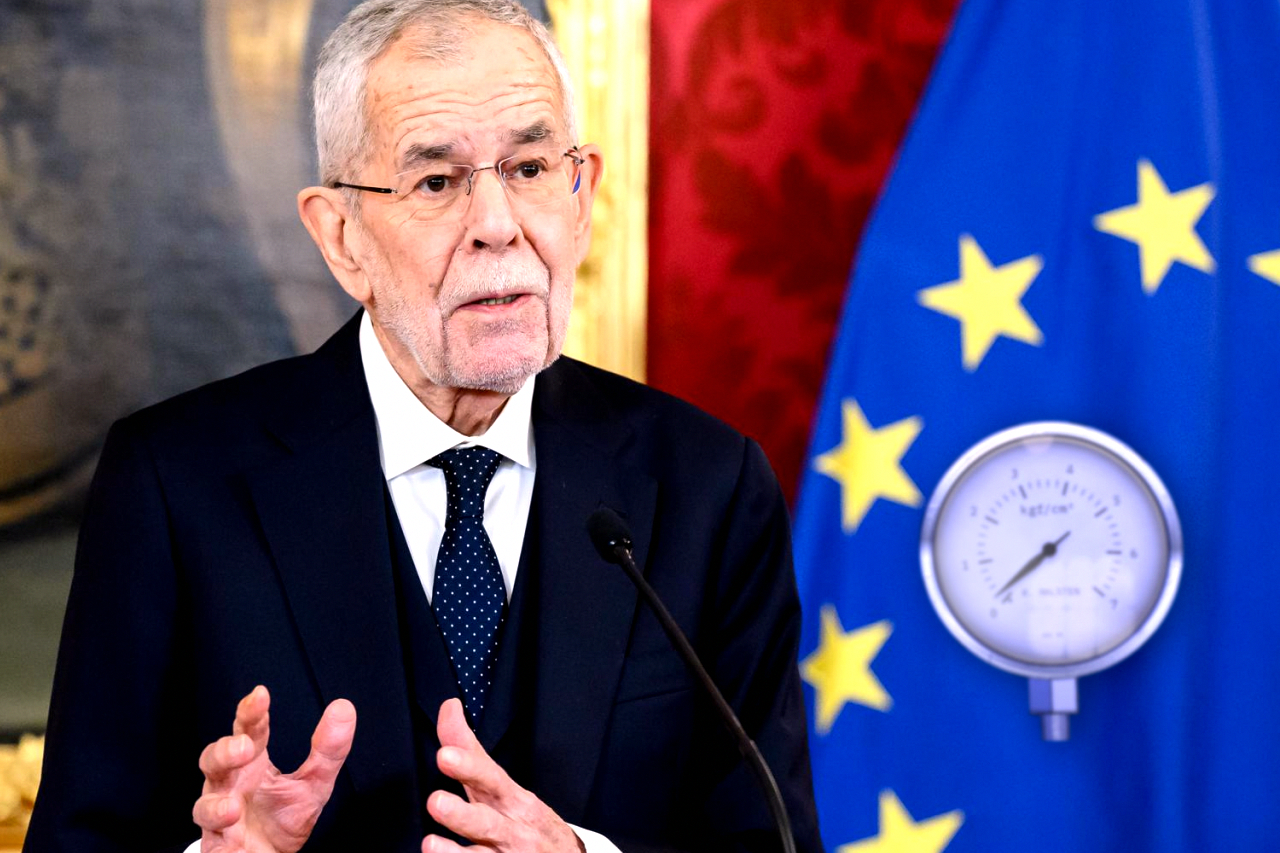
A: {"value": 0.2, "unit": "kg/cm²"}
